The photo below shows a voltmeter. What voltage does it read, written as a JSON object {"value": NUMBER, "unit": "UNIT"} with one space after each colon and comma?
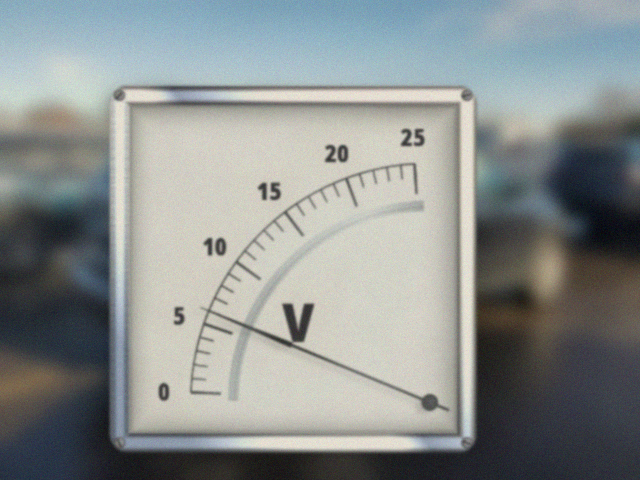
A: {"value": 6, "unit": "V"}
